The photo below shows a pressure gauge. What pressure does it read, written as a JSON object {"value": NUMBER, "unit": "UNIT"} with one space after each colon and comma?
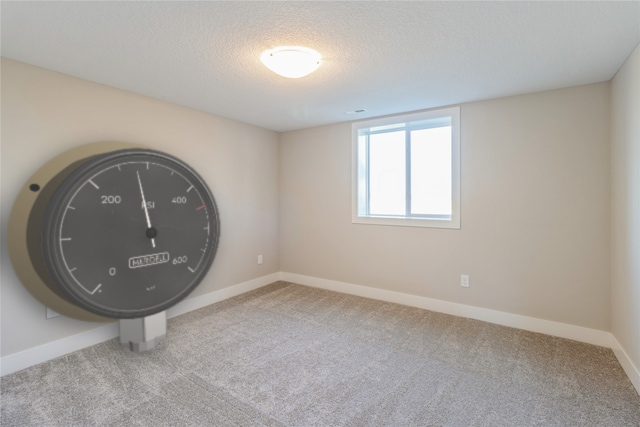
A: {"value": 275, "unit": "psi"}
